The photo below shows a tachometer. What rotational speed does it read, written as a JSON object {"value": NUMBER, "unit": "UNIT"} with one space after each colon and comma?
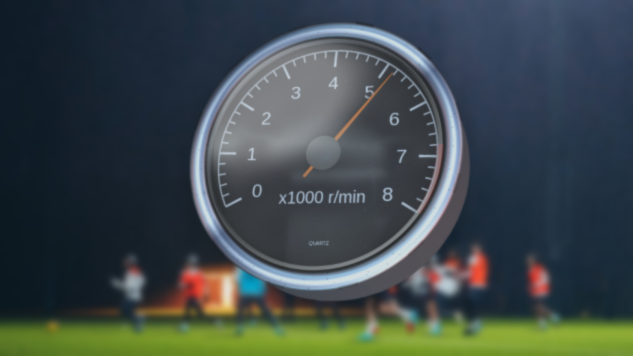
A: {"value": 5200, "unit": "rpm"}
